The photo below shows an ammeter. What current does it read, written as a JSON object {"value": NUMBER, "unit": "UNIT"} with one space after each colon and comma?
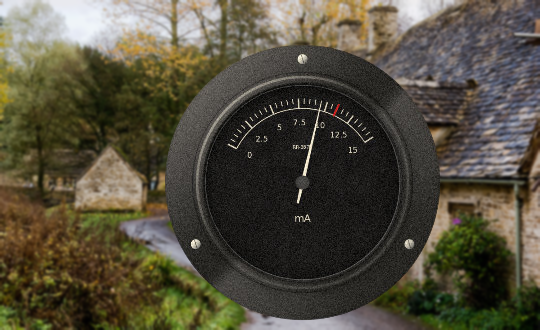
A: {"value": 9.5, "unit": "mA"}
